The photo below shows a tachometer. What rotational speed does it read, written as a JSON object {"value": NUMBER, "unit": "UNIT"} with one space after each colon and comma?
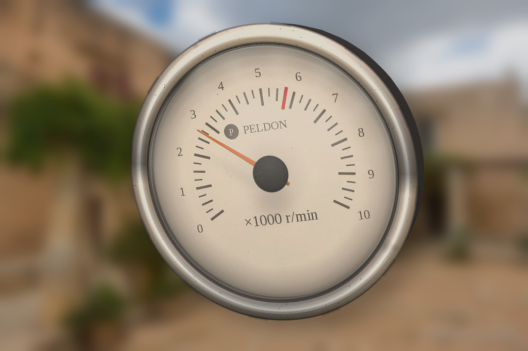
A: {"value": 2750, "unit": "rpm"}
